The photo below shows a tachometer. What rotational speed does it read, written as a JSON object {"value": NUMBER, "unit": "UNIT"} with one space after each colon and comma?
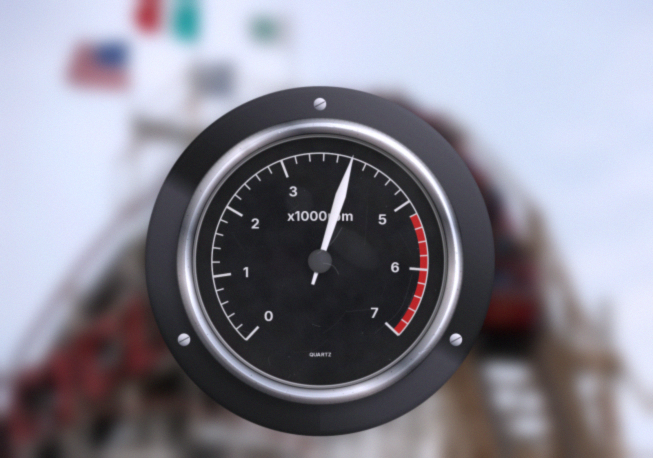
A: {"value": 4000, "unit": "rpm"}
